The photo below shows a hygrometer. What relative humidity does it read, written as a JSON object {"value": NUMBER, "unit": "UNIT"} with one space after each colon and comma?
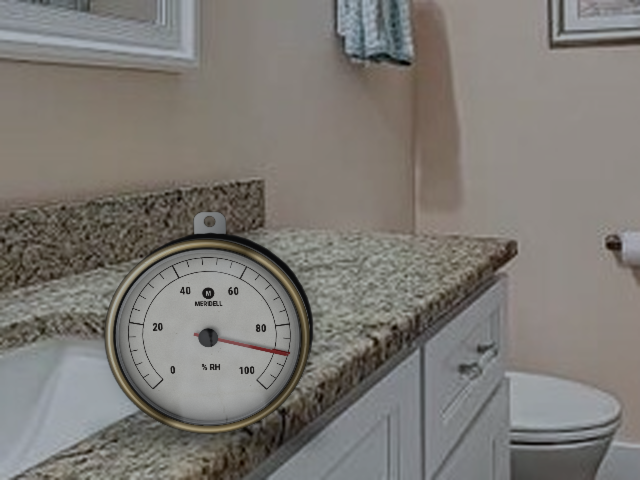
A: {"value": 88, "unit": "%"}
